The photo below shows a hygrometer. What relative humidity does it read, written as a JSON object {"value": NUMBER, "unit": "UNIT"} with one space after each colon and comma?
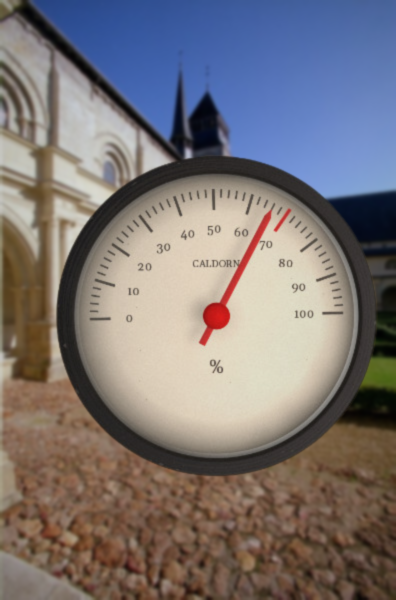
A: {"value": 66, "unit": "%"}
